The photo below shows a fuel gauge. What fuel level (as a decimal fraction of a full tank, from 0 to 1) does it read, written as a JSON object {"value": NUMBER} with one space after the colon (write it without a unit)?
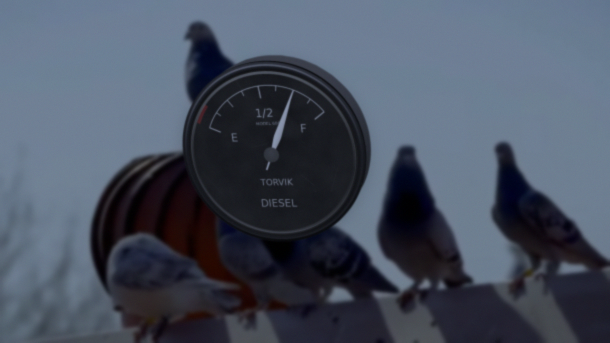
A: {"value": 0.75}
